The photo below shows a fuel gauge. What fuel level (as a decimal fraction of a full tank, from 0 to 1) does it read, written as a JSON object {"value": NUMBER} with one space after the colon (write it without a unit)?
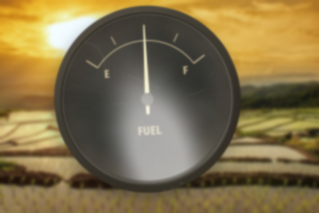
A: {"value": 0.5}
